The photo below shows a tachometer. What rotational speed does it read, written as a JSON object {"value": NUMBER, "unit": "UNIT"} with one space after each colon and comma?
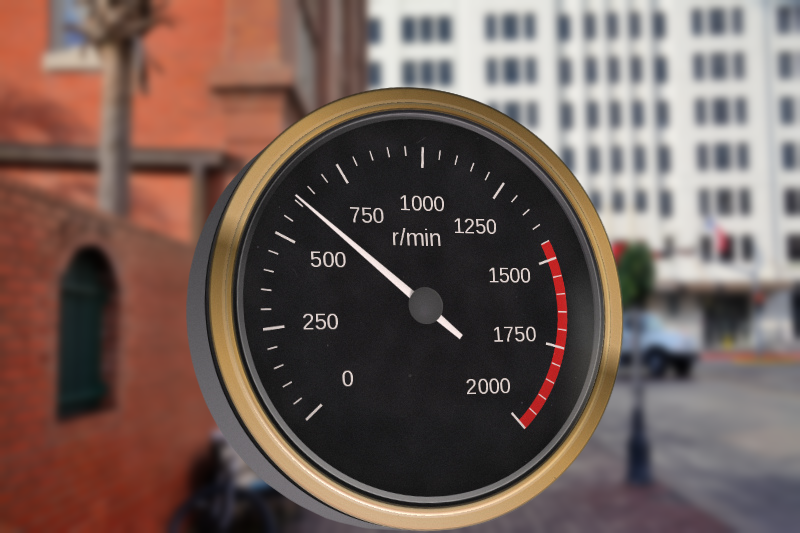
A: {"value": 600, "unit": "rpm"}
